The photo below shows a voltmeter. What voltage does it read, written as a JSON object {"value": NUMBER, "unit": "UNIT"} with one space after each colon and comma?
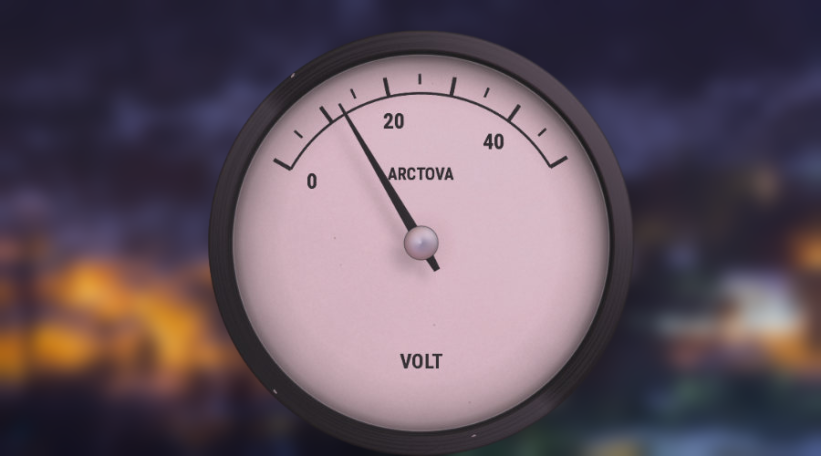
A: {"value": 12.5, "unit": "V"}
